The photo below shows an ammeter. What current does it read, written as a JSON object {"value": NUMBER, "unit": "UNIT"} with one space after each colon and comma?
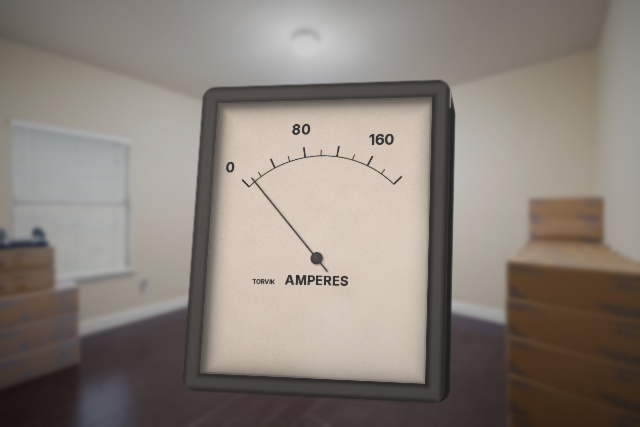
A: {"value": 10, "unit": "A"}
